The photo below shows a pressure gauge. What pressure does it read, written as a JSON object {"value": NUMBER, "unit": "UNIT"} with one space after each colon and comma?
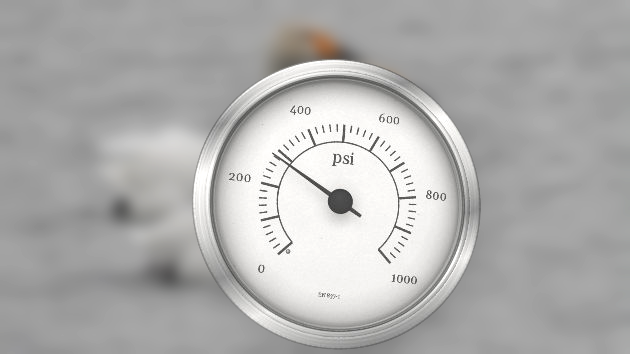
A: {"value": 280, "unit": "psi"}
